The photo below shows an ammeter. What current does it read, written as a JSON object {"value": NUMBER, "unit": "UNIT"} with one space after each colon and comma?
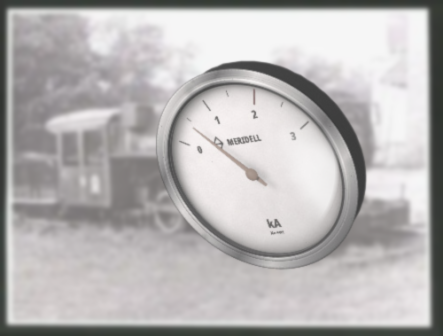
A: {"value": 0.5, "unit": "kA"}
